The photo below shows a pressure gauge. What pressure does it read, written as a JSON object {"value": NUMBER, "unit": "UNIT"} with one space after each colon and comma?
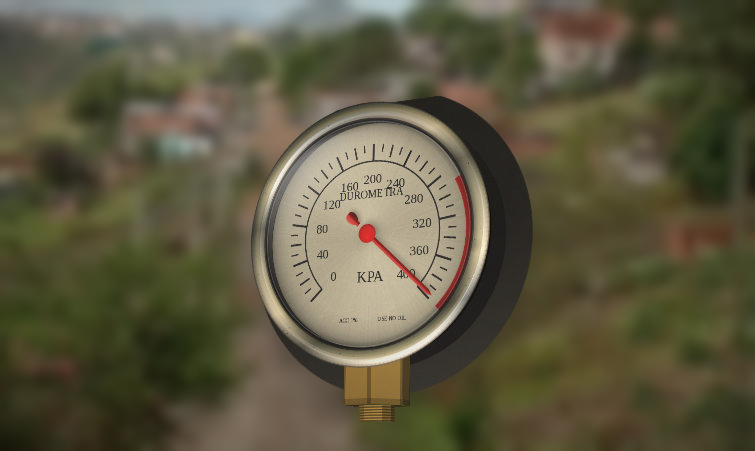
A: {"value": 395, "unit": "kPa"}
